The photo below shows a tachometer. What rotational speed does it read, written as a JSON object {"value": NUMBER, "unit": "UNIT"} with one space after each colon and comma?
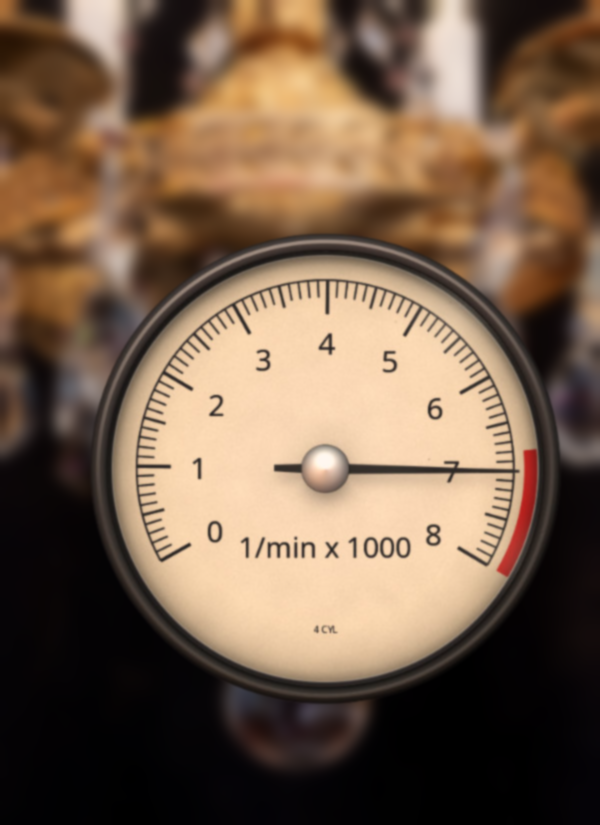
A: {"value": 7000, "unit": "rpm"}
